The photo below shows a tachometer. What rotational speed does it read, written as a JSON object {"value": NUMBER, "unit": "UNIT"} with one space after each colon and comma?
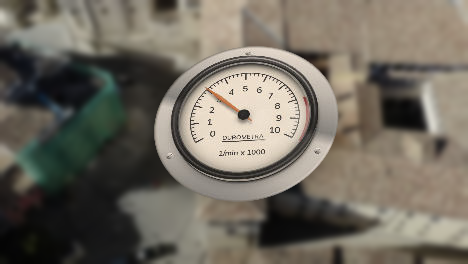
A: {"value": 3000, "unit": "rpm"}
